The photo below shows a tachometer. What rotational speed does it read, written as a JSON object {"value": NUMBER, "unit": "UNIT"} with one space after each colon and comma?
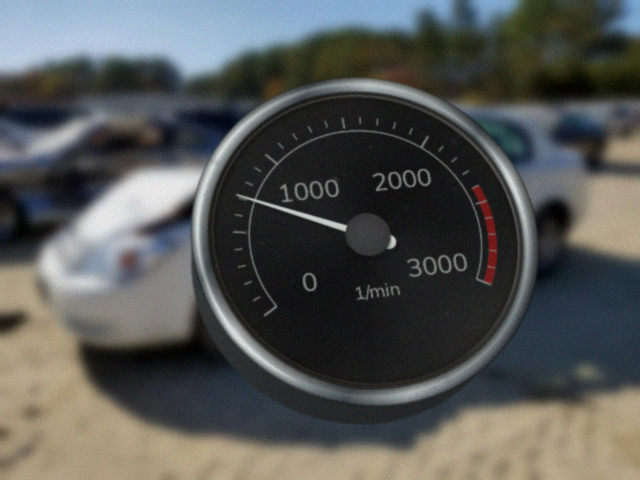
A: {"value": 700, "unit": "rpm"}
